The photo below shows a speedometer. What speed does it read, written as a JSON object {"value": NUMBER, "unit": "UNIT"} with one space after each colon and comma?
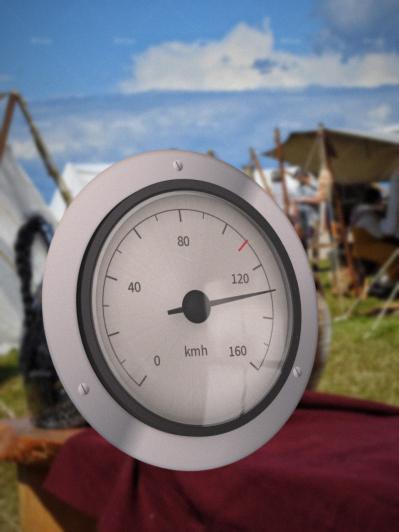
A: {"value": 130, "unit": "km/h"}
